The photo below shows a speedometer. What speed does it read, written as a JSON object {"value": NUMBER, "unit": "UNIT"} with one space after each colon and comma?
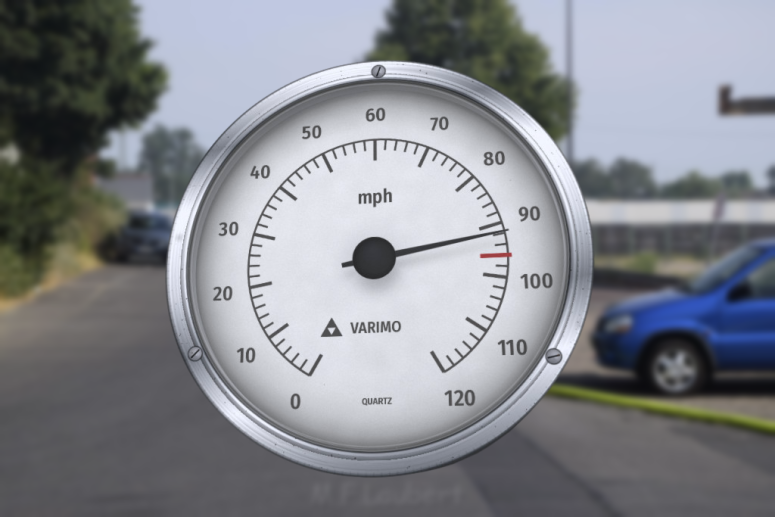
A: {"value": 92, "unit": "mph"}
